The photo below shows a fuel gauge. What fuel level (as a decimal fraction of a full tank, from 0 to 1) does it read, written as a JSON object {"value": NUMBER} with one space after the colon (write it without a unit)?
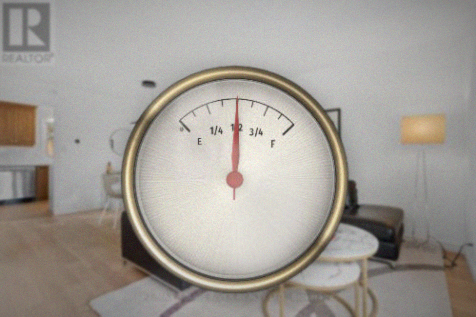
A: {"value": 0.5}
